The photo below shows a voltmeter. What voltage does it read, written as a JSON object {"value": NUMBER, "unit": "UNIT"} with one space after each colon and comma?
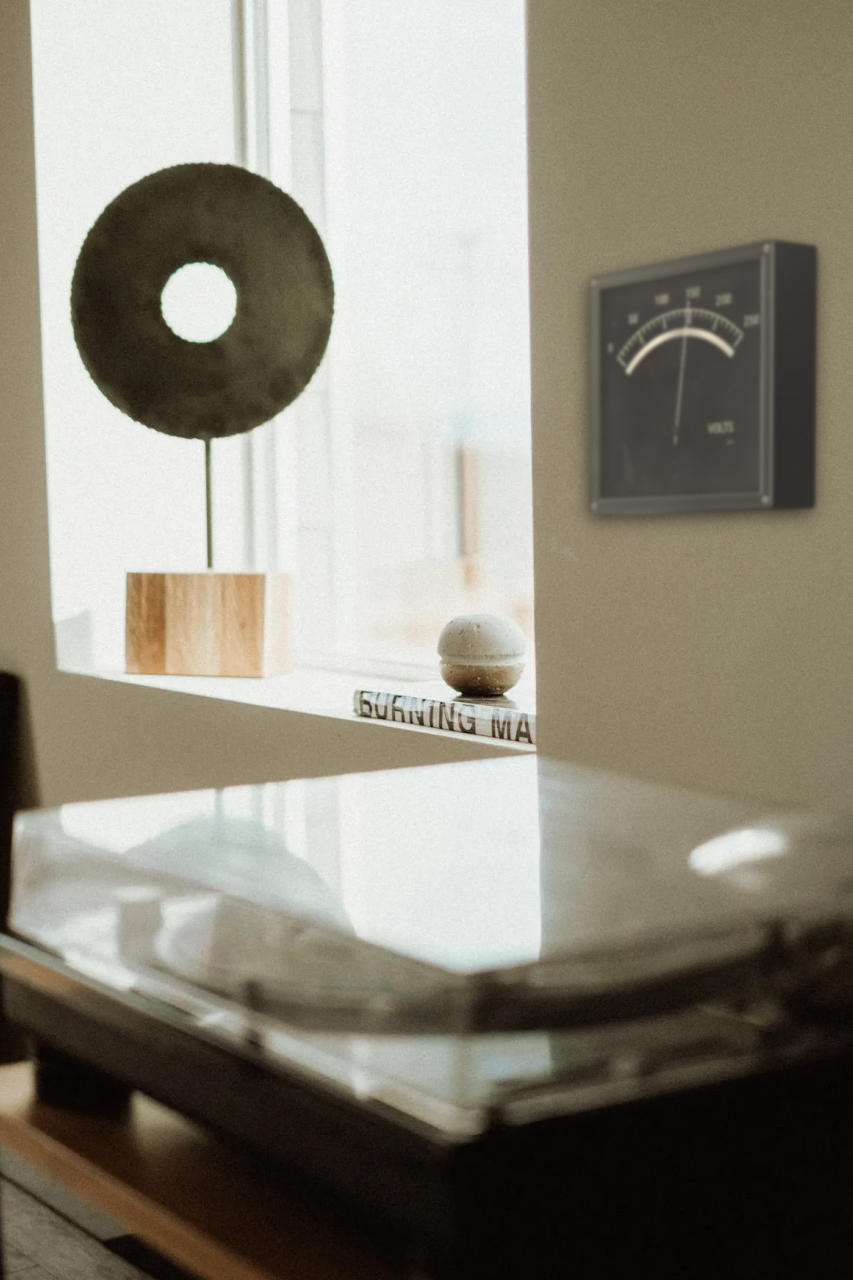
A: {"value": 150, "unit": "V"}
